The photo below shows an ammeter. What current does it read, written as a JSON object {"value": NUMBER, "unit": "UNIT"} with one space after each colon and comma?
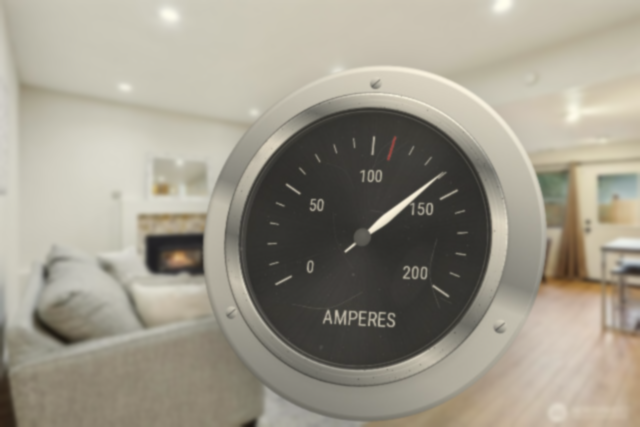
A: {"value": 140, "unit": "A"}
